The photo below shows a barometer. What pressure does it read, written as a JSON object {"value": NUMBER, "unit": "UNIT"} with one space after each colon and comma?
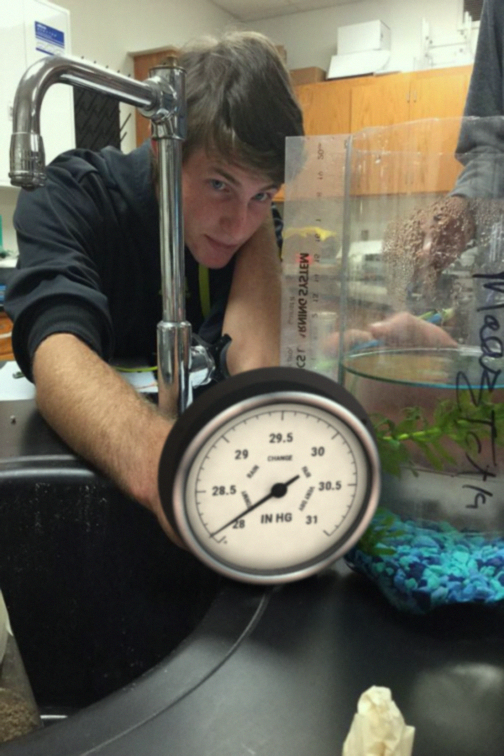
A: {"value": 28.1, "unit": "inHg"}
